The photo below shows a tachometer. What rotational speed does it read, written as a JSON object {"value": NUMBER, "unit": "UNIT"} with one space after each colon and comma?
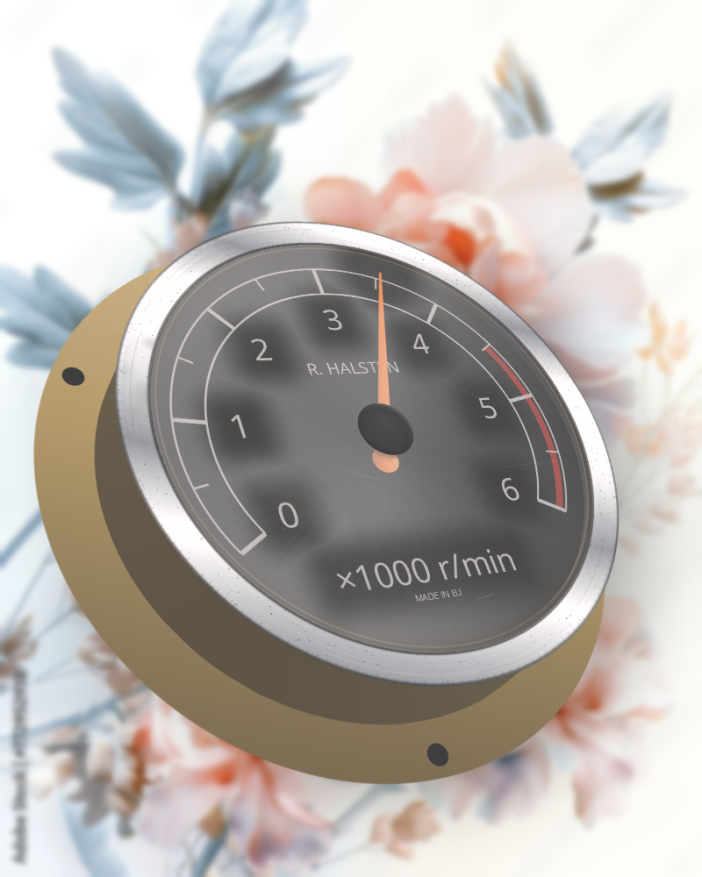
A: {"value": 3500, "unit": "rpm"}
